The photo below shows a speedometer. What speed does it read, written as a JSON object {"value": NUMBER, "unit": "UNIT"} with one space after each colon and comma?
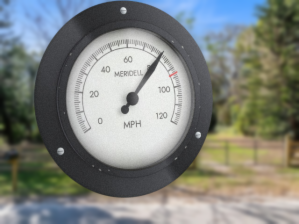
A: {"value": 80, "unit": "mph"}
